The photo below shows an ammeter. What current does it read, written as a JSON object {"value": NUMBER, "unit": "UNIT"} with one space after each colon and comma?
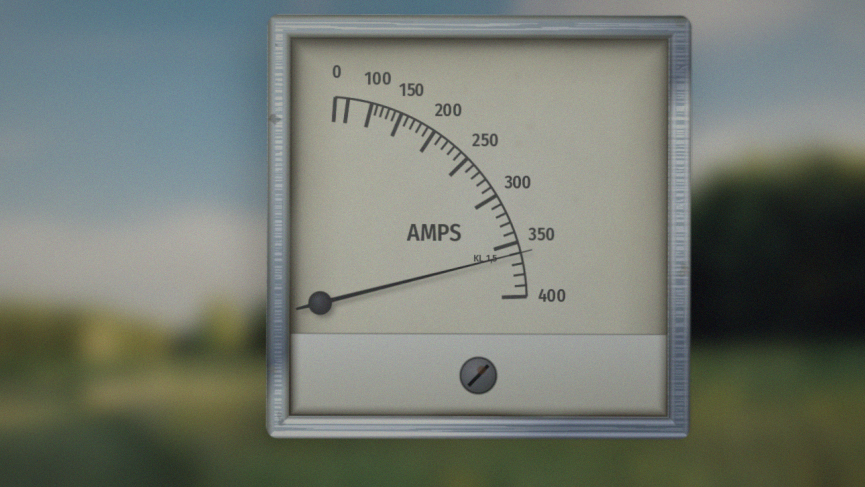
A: {"value": 360, "unit": "A"}
